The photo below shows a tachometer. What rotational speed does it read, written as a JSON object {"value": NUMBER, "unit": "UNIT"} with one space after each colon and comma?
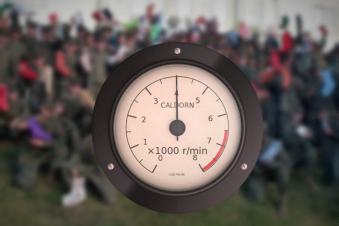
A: {"value": 4000, "unit": "rpm"}
